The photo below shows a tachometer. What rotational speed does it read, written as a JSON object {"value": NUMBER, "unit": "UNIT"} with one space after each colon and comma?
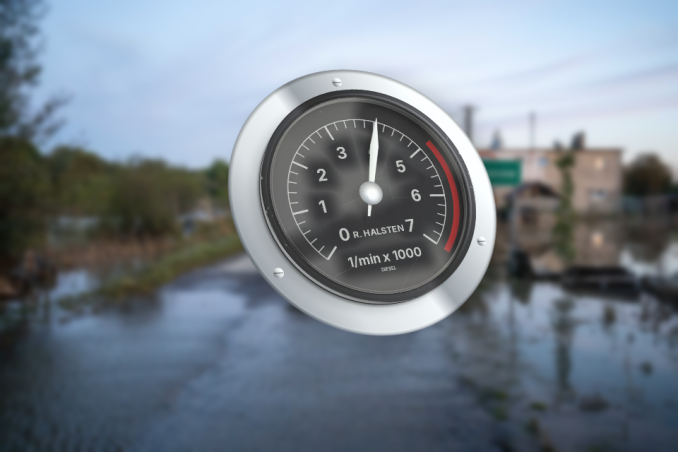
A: {"value": 4000, "unit": "rpm"}
